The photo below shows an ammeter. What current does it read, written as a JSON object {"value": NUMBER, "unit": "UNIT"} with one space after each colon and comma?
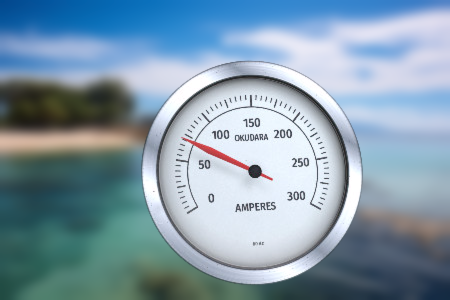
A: {"value": 70, "unit": "A"}
